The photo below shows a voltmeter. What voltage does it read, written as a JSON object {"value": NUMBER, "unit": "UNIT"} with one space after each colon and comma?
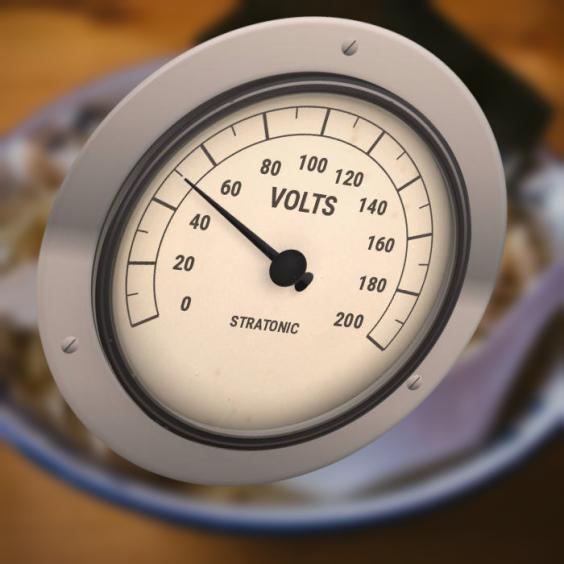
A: {"value": 50, "unit": "V"}
